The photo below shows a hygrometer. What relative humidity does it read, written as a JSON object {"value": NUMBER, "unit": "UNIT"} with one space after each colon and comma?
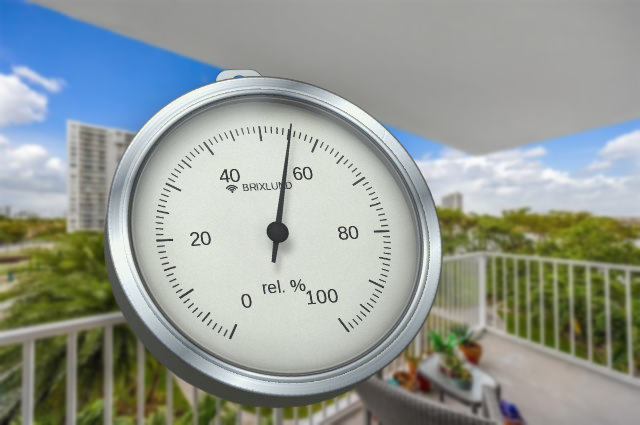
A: {"value": 55, "unit": "%"}
